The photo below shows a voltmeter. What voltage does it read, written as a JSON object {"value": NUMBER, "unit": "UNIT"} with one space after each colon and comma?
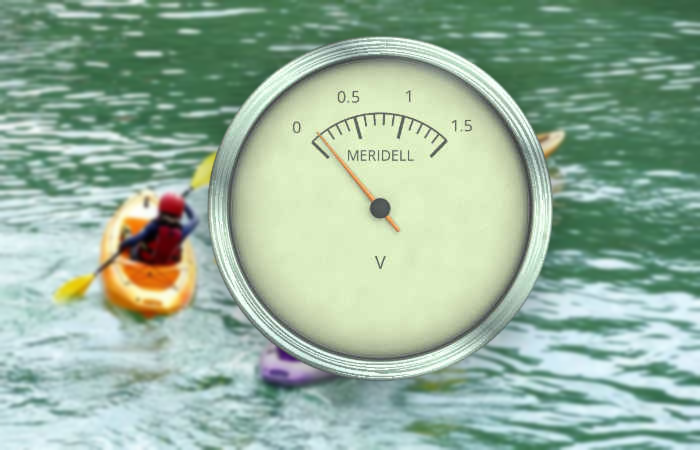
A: {"value": 0.1, "unit": "V"}
